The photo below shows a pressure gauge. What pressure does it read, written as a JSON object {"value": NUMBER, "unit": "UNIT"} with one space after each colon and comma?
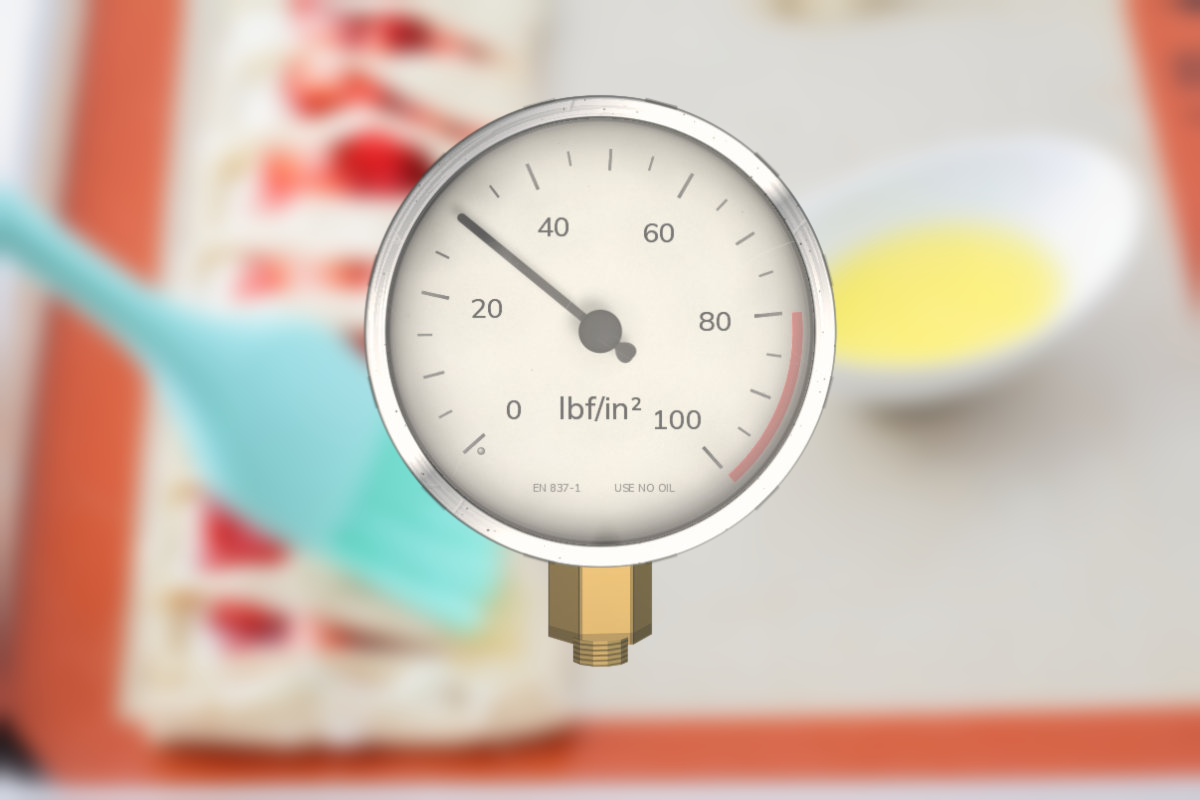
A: {"value": 30, "unit": "psi"}
